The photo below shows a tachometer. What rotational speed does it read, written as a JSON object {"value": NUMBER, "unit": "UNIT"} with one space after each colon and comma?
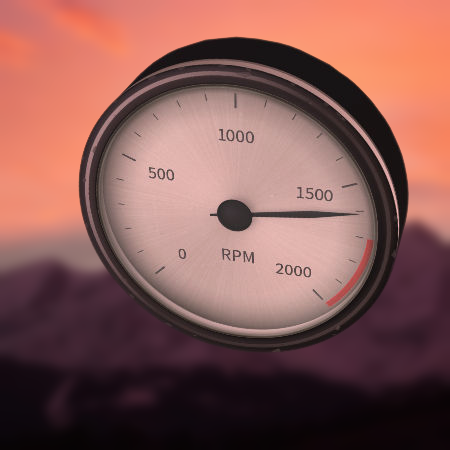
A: {"value": 1600, "unit": "rpm"}
